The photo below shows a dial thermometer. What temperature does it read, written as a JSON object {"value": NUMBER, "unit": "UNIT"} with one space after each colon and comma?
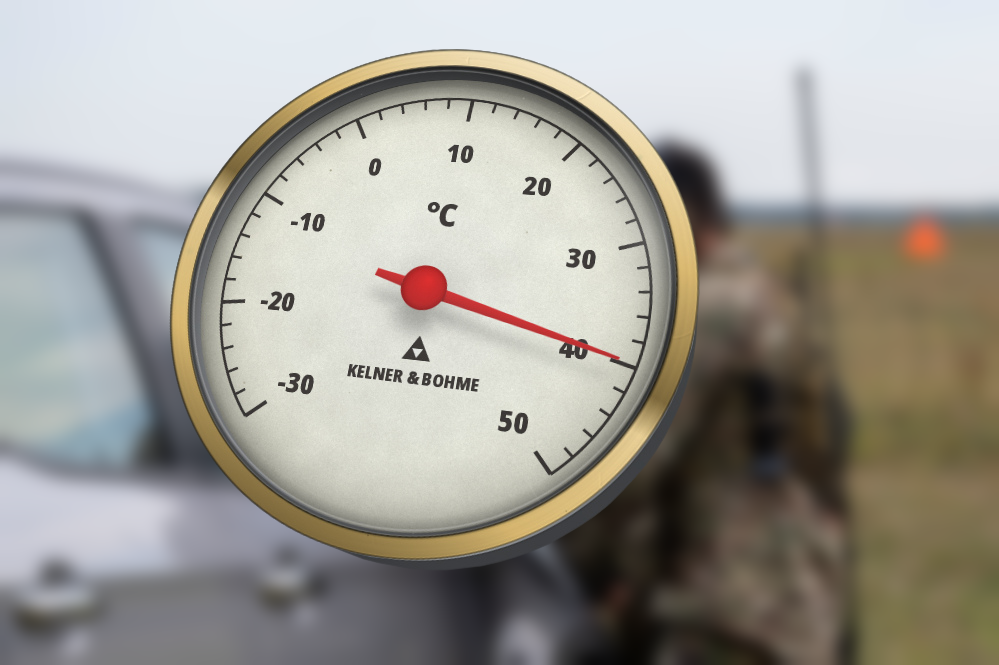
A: {"value": 40, "unit": "°C"}
